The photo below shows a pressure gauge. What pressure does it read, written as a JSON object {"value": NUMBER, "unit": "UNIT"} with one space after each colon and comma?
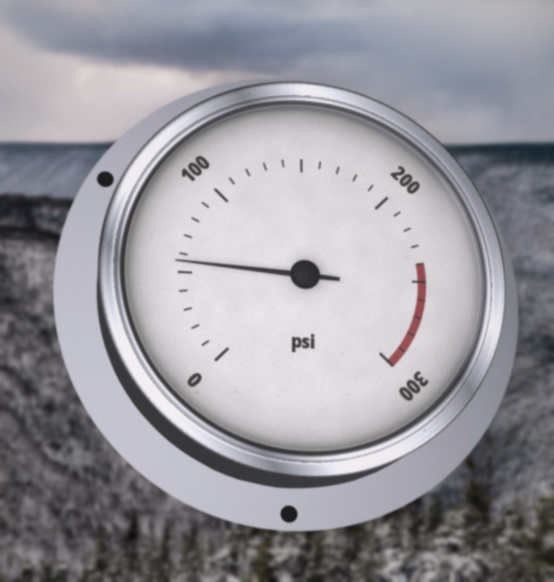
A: {"value": 55, "unit": "psi"}
